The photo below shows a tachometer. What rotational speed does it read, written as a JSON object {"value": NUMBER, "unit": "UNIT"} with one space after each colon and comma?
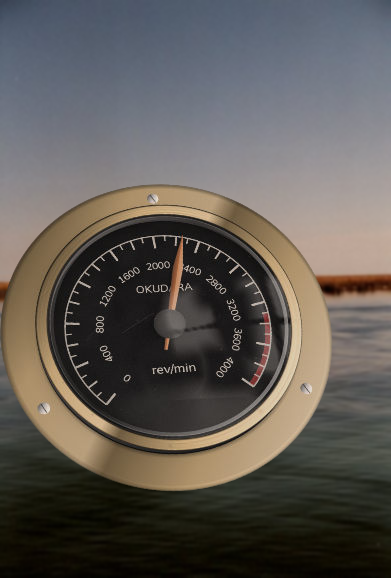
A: {"value": 2250, "unit": "rpm"}
